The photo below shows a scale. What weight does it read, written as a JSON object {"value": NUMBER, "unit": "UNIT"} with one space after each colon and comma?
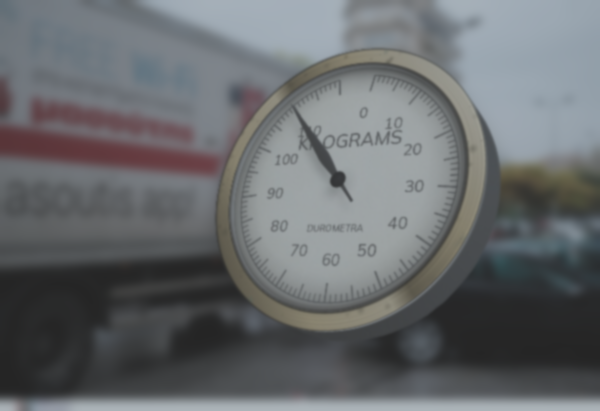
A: {"value": 110, "unit": "kg"}
